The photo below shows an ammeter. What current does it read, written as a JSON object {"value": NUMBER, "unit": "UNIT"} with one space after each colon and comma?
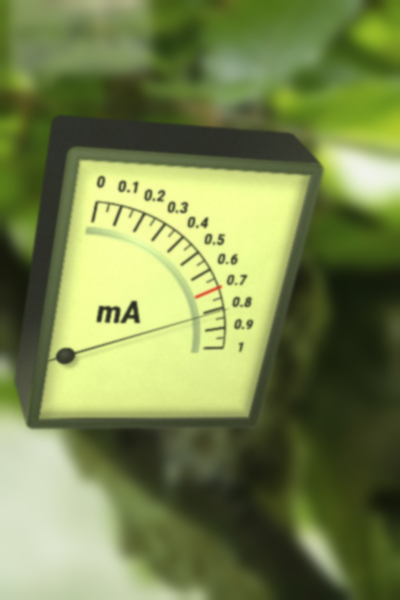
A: {"value": 0.8, "unit": "mA"}
